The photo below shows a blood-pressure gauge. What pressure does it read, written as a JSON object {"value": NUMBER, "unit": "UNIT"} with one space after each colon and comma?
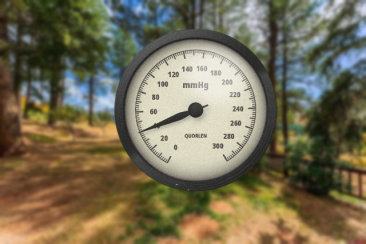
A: {"value": 40, "unit": "mmHg"}
